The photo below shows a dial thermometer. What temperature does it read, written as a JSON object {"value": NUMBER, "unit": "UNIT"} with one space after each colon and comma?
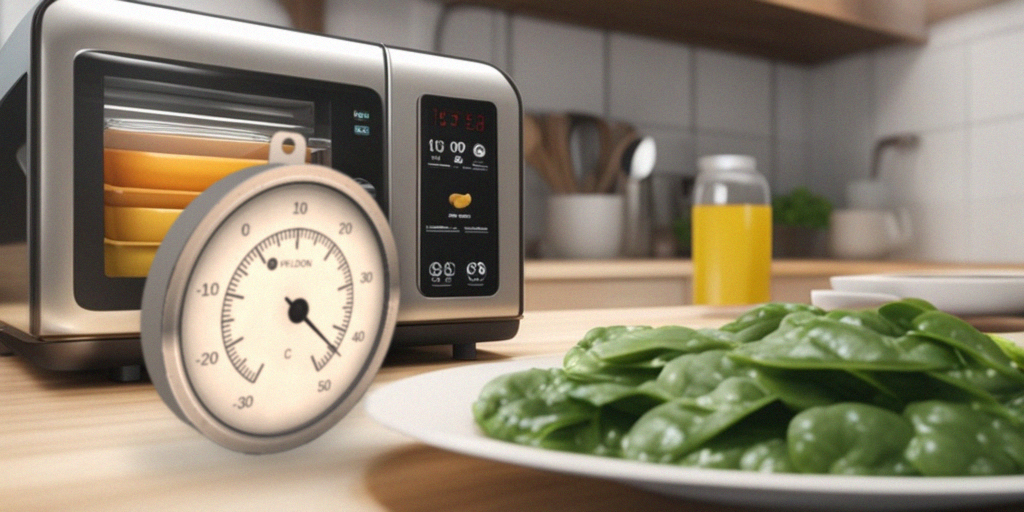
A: {"value": 45, "unit": "°C"}
